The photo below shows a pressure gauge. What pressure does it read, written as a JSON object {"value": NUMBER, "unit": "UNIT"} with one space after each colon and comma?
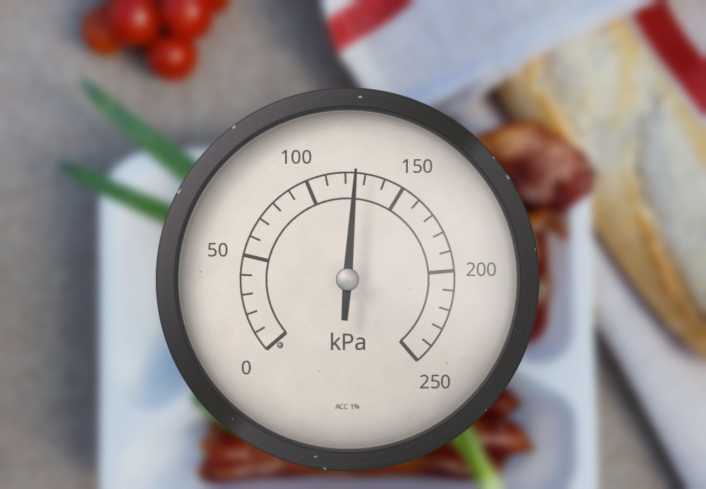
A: {"value": 125, "unit": "kPa"}
